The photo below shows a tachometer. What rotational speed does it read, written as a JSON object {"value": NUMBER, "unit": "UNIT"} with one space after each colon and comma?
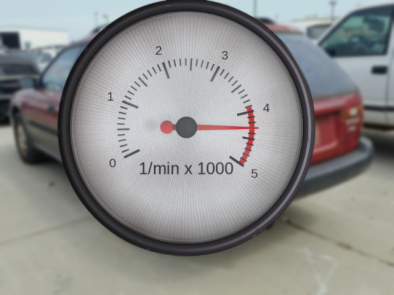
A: {"value": 4300, "unit": "rpm"}
